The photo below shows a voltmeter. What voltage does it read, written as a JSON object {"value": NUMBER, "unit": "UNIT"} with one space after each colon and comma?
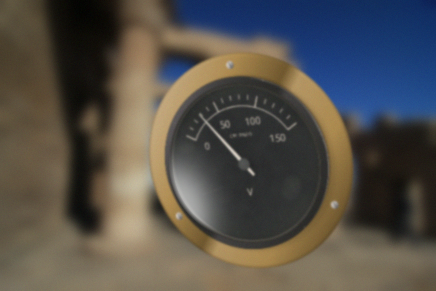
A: {"value": 30, "unit": "V"}
